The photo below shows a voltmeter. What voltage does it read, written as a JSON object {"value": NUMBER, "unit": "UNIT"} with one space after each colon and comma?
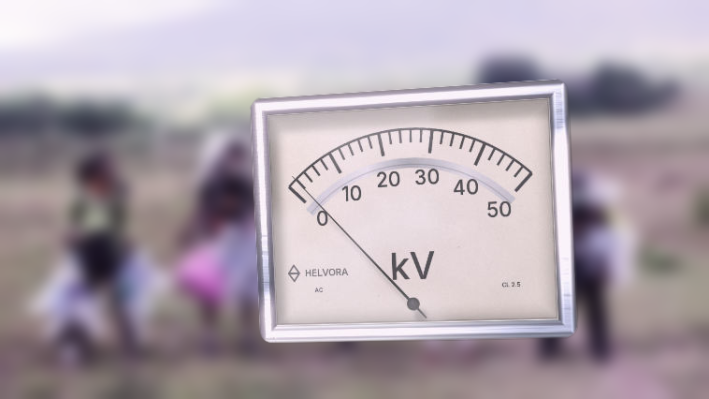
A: {"value": 2, "unit": "kV"}
